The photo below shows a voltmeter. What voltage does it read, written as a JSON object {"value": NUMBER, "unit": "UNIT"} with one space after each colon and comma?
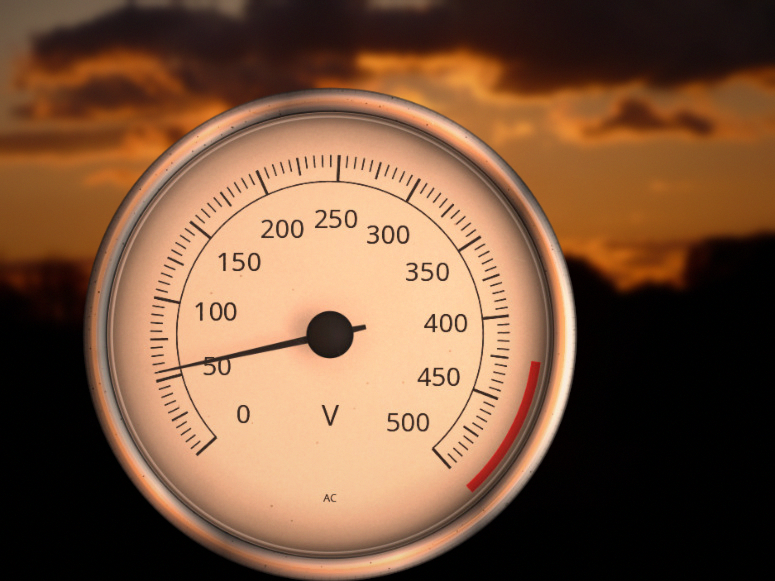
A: {"value": 55, "unit": "V"}
